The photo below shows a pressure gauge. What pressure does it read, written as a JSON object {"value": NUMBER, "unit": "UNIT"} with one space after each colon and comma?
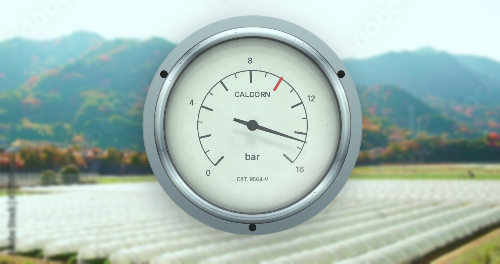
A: {"value": 14.5, "unit": "bar"}
